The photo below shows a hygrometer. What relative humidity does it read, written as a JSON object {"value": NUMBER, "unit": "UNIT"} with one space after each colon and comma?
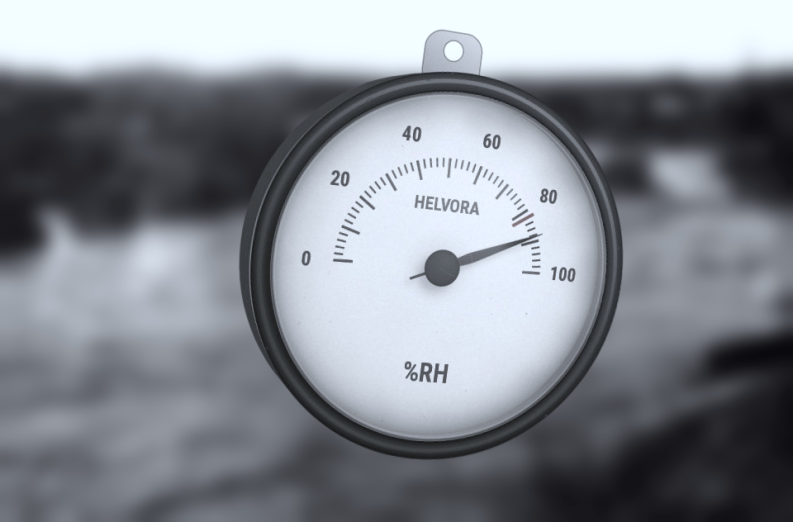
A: {"value": 88, "unit": "%"}
